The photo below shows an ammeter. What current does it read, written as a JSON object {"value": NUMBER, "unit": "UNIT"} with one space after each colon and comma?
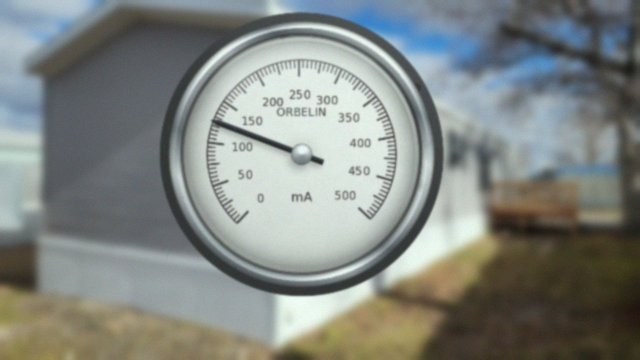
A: {"value": 125, "unit": "mA"}
